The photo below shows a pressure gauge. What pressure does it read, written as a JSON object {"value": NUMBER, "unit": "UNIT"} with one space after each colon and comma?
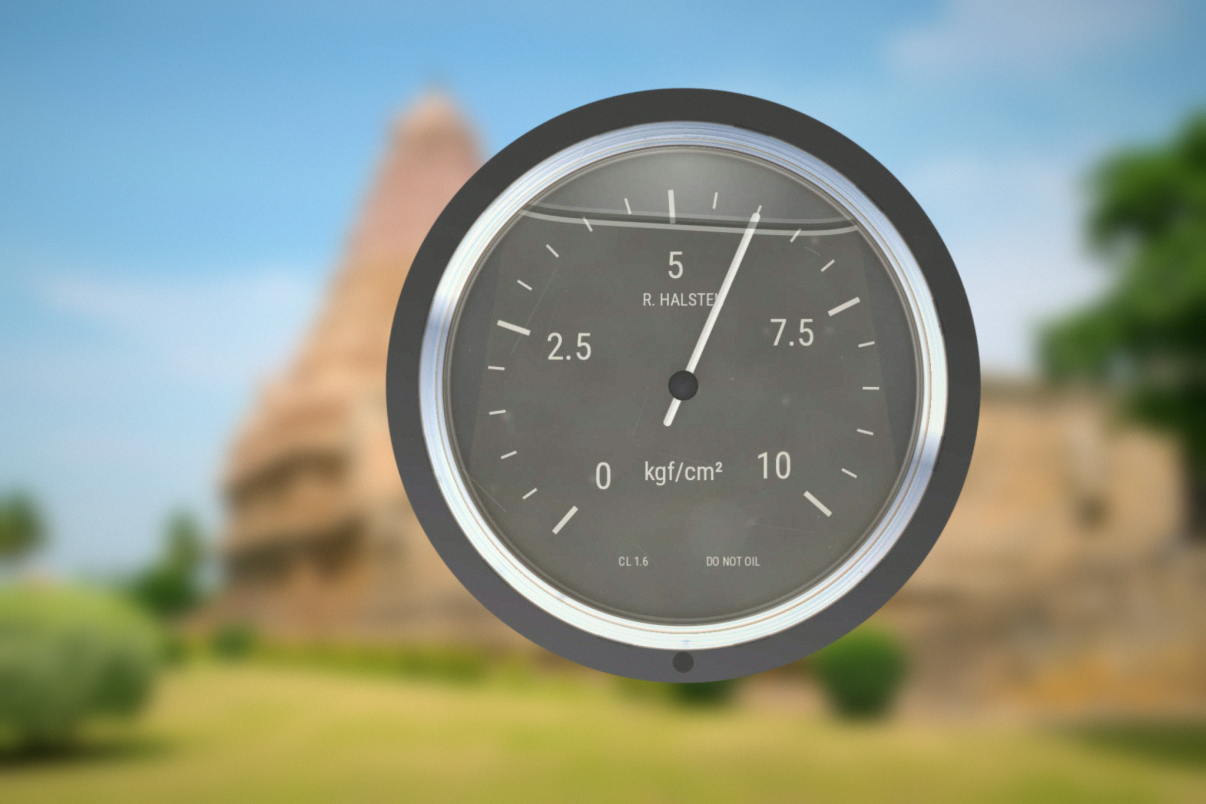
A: {"value": 6, "unit": "kg/cm²"}
